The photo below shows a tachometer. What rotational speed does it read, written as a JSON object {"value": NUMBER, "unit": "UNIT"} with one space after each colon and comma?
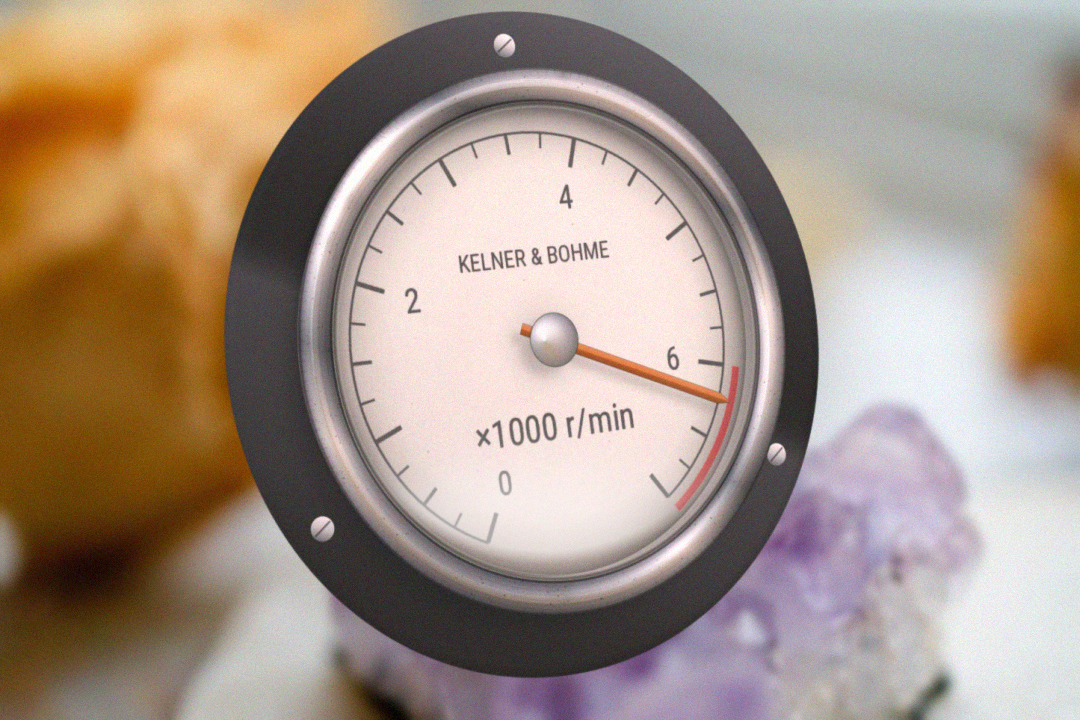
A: {"value": 6250, "unit": "rpm"}
